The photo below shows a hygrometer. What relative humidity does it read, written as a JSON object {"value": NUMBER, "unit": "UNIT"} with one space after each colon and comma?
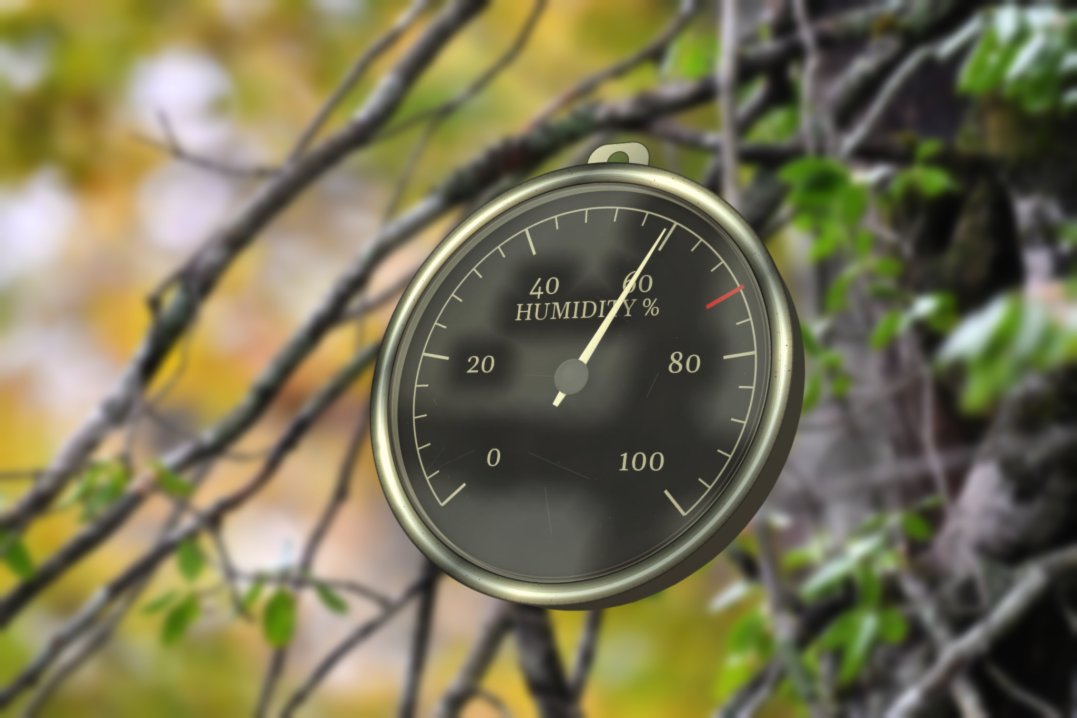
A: {"value": 60, "unit": "%"}
